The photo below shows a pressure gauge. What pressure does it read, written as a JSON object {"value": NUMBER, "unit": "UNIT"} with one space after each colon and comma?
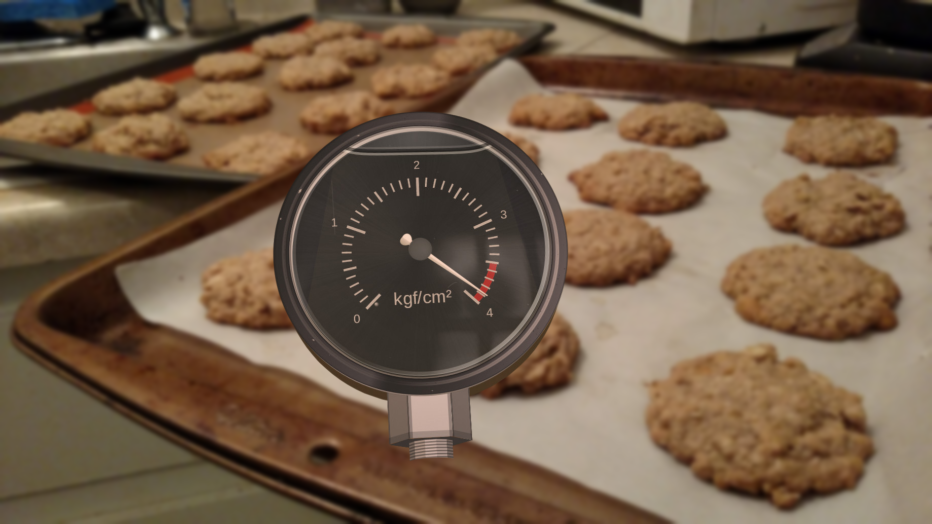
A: {"value": 3.9, "unit": "kg/cm²"}
